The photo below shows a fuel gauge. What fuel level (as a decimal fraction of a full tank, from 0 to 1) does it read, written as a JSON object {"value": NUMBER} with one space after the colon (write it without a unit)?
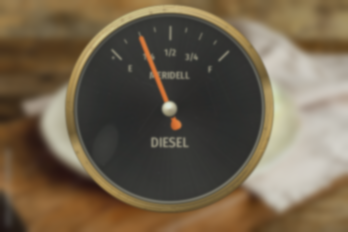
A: {"value": 0.25}
